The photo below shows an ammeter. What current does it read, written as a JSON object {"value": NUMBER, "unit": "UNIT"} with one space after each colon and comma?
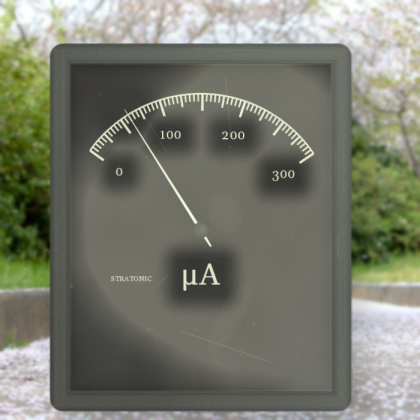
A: {"value": 60, "unit": "µA"}
